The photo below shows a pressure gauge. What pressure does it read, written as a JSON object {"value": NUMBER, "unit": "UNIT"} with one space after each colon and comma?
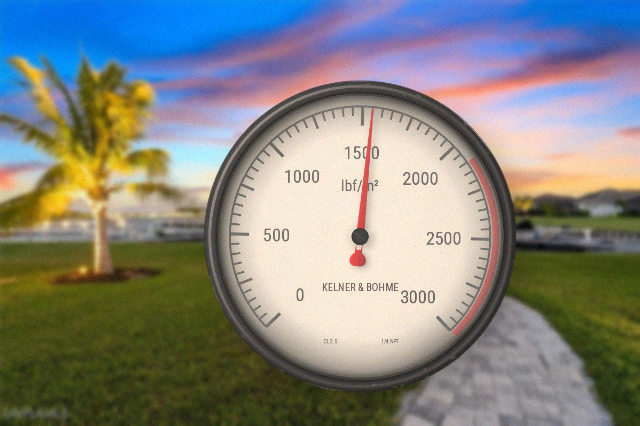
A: {"value": 1550, "unit": "psi"}
